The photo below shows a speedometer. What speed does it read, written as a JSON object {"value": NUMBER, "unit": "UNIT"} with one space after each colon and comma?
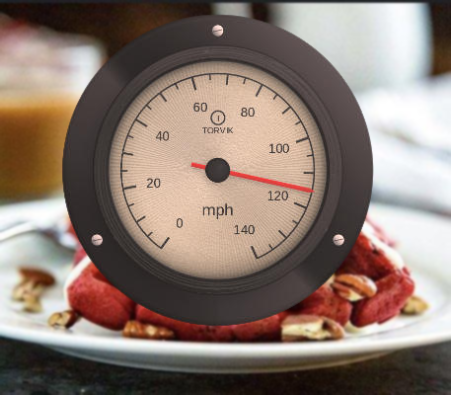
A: {"value": 115, "unit": "mph"}
